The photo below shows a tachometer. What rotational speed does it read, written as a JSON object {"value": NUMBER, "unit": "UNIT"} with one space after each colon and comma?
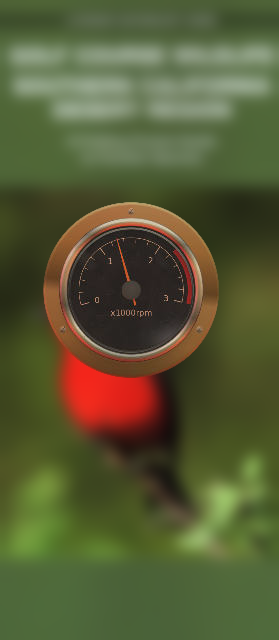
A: {"value": 1300, "unit": "rpm"}
